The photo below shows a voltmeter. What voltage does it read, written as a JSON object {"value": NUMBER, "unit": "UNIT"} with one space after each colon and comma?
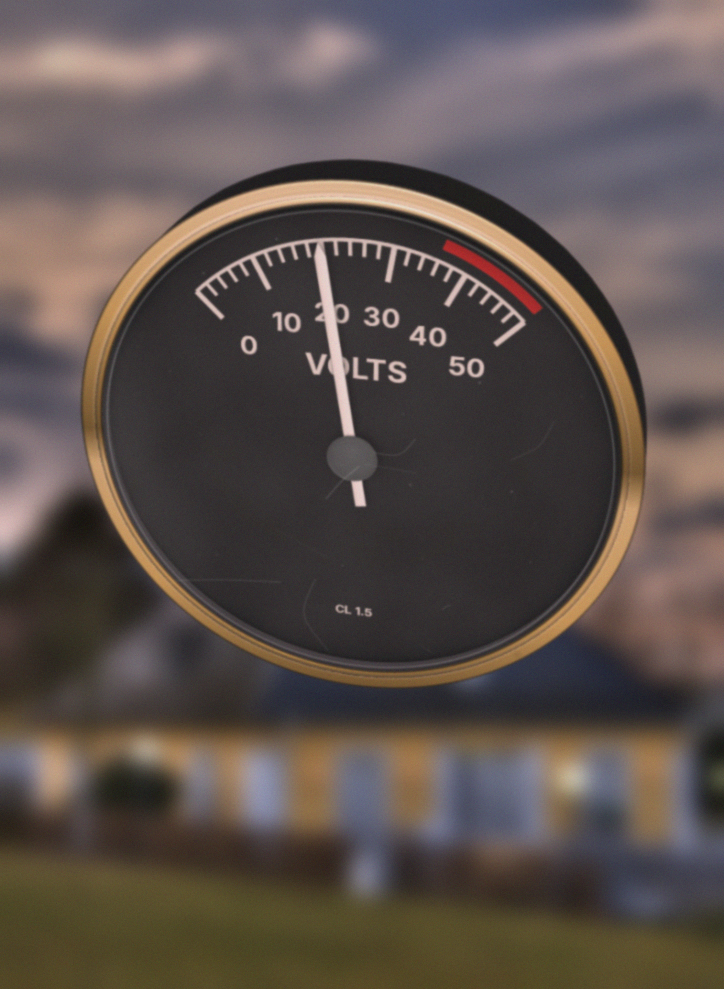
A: {"value": 20, "unit": "V"}
